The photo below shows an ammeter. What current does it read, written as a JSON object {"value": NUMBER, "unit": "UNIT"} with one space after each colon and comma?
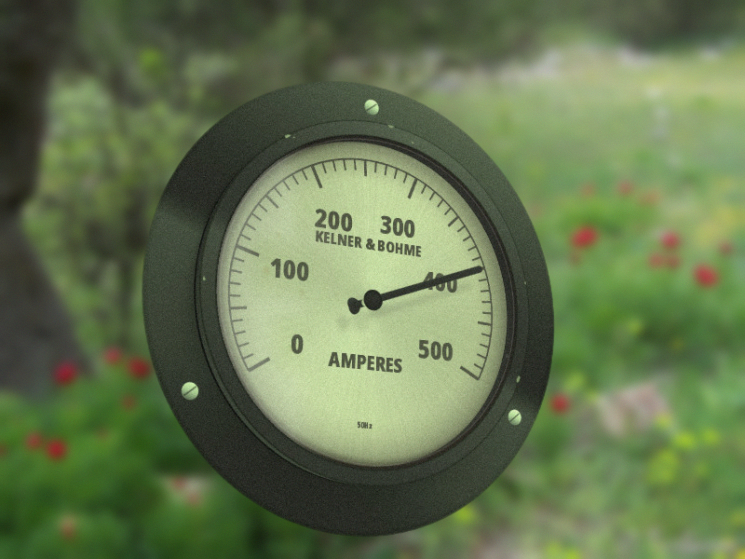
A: {"value": 400, "unit": "A"}
